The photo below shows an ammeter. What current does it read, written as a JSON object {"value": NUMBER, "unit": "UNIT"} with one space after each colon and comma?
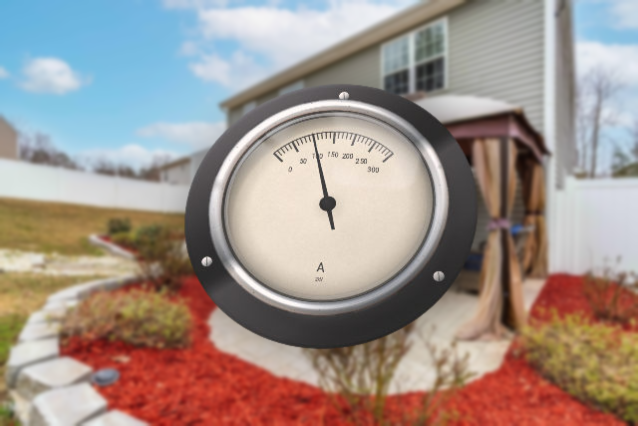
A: {"value": 100, "unit": "A"}
